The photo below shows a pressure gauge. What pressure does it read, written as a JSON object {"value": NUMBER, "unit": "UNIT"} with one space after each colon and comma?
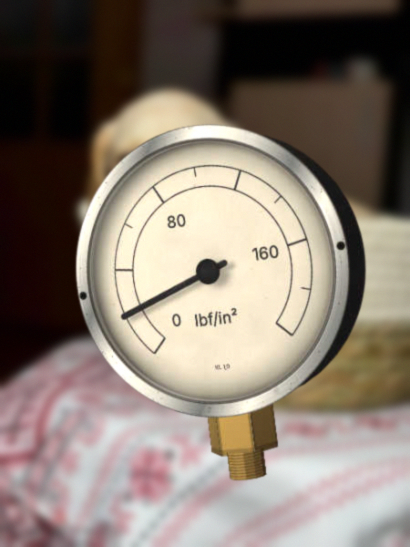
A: {"value": 20, "unit": "psi"}
